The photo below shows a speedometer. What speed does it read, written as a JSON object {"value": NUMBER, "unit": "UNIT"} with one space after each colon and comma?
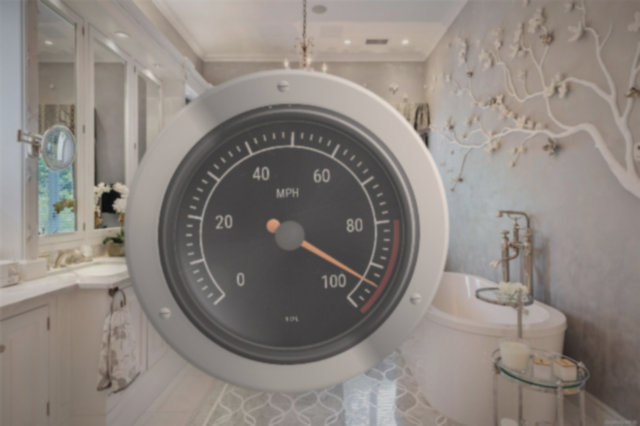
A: {"value": 94, "unit": "mph"}
